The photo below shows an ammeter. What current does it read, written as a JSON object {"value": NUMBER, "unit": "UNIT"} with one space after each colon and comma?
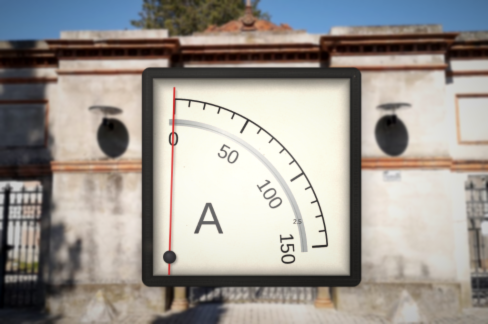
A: {"value": 0, "unit": "A"}
